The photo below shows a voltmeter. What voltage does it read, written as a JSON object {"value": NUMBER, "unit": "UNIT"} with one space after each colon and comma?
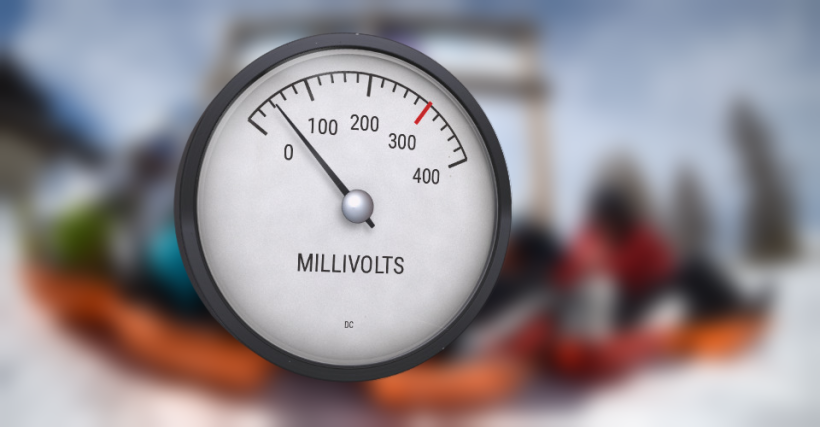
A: {"value": 40, "unit": "mV"}
